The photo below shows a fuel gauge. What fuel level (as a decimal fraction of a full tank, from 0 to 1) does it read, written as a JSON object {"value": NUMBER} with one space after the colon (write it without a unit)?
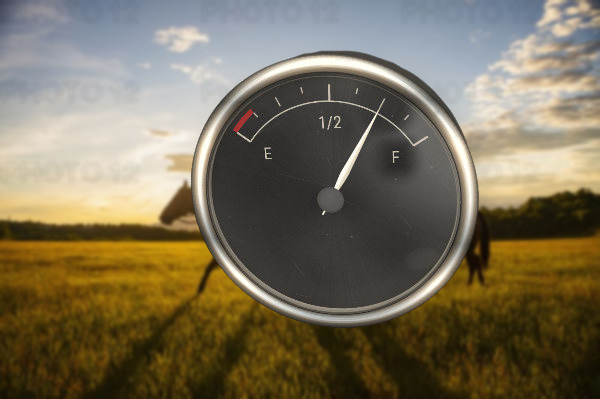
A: {"value": 0.75}
